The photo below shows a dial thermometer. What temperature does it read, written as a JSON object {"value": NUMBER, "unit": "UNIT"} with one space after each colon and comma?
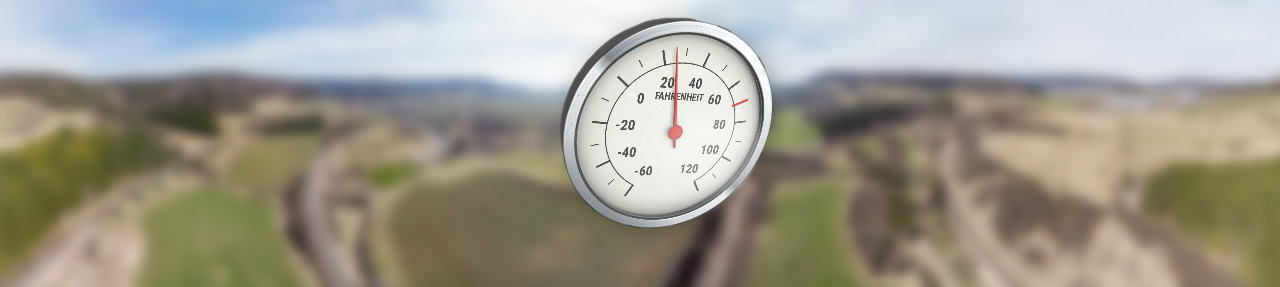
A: {"value": 25, "unit": "°F"}
